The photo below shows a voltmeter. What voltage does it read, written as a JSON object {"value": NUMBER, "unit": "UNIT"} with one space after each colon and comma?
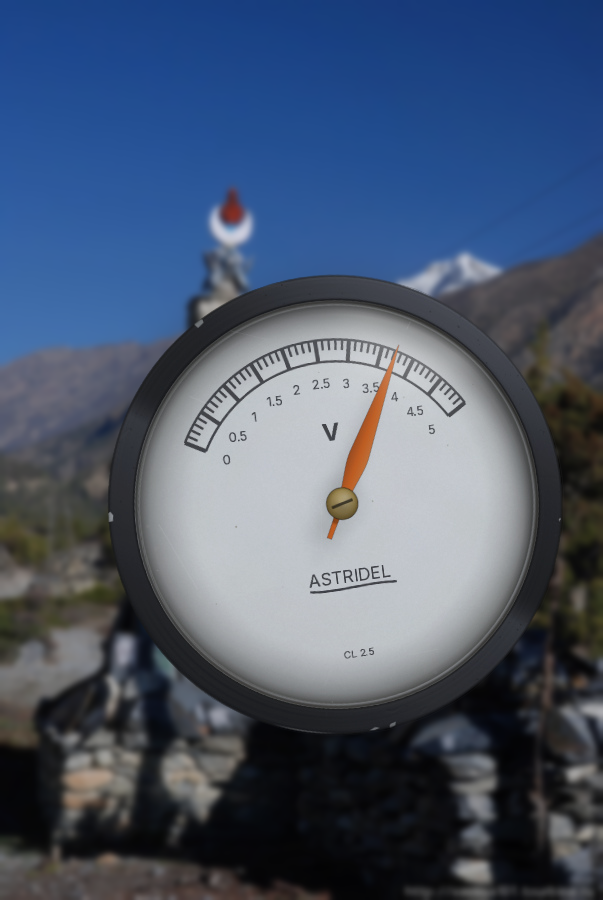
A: {"value": 3.7, "unit": "V"}
